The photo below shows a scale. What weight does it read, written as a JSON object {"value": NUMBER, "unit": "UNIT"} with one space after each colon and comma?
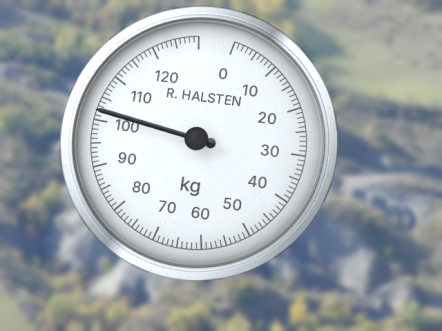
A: {"value": 102, "unit": "kg"}
